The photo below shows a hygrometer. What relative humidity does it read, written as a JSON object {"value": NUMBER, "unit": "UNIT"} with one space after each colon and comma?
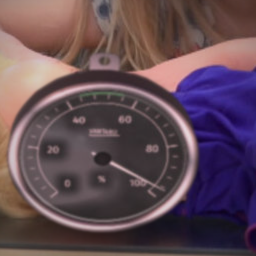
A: {"value": 96, "unit": "%"}
